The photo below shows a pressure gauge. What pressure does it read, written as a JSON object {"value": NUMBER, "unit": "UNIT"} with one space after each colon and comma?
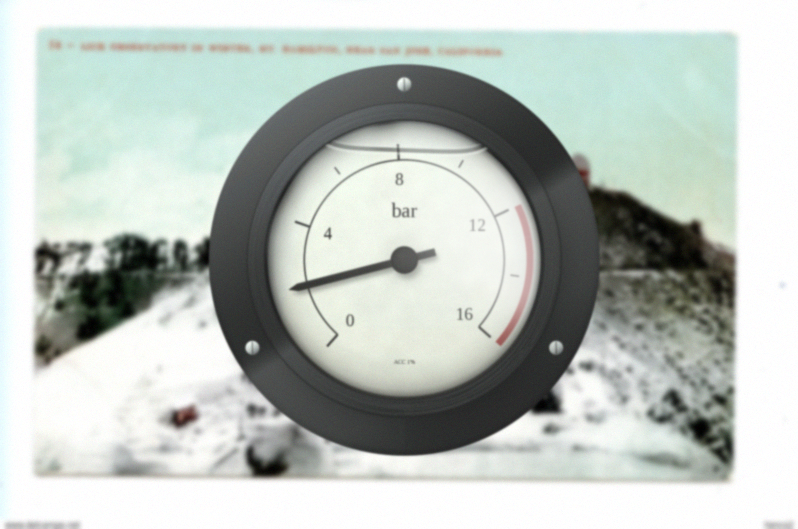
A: {"value": 2, "unit": "bar"}
